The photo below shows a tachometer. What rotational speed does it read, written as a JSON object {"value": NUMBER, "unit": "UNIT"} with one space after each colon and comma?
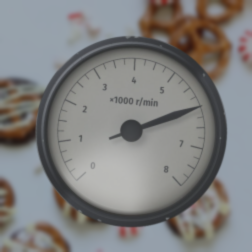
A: {"value": 6000, "unit": "rpm"}
